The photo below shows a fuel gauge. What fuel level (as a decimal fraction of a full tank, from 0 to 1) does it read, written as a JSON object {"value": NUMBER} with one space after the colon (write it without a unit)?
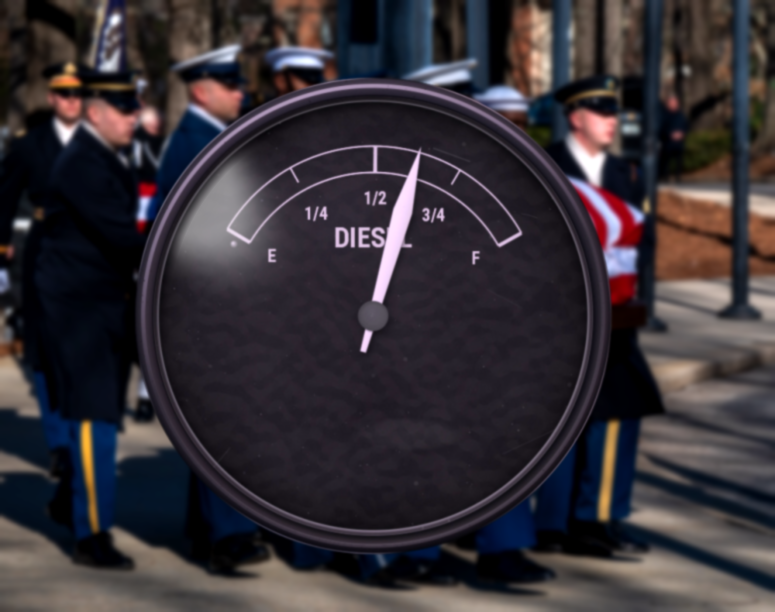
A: {"value": 0.625}
